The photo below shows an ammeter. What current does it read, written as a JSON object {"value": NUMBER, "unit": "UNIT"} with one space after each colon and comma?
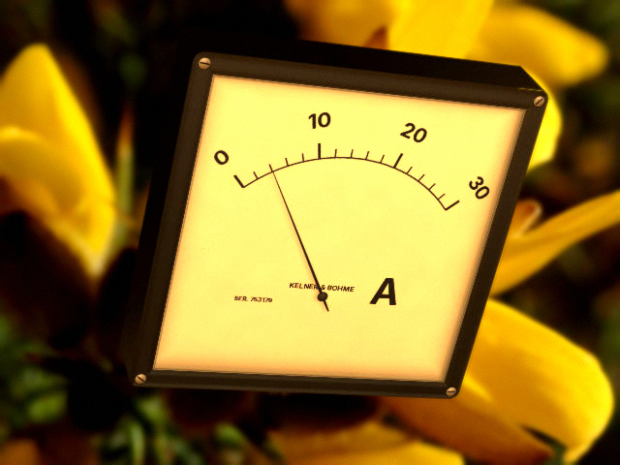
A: {"value": 4, "unit": "A"}
